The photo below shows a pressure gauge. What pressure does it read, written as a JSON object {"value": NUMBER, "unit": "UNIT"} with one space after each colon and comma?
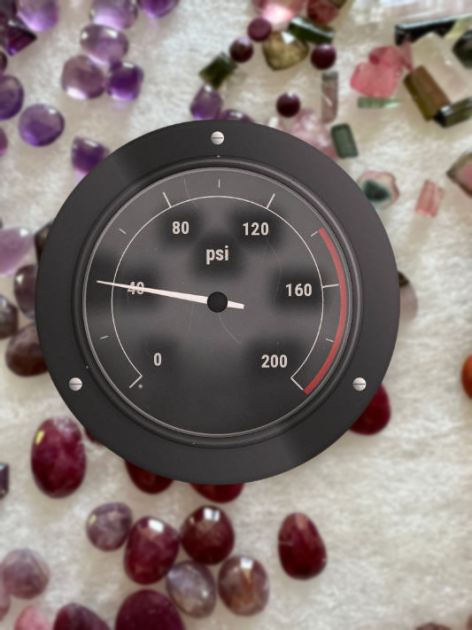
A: {"value": 40, "unit": "psi"}
